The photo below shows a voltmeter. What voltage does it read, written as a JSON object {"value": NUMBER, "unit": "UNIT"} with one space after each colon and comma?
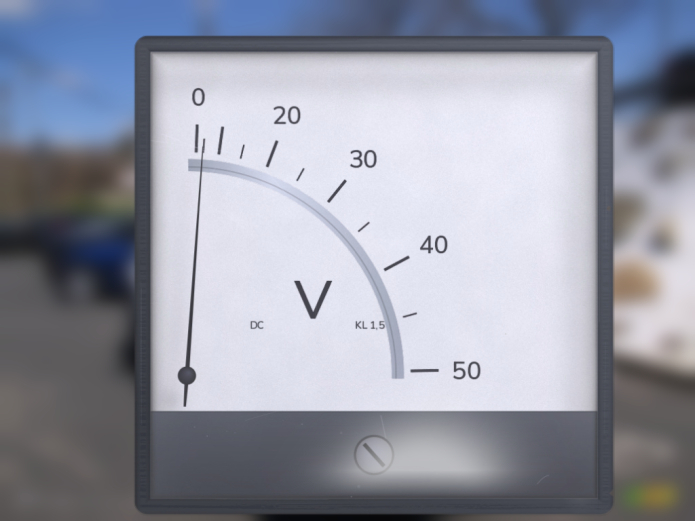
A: {"value": 5, "unit": "V"}
